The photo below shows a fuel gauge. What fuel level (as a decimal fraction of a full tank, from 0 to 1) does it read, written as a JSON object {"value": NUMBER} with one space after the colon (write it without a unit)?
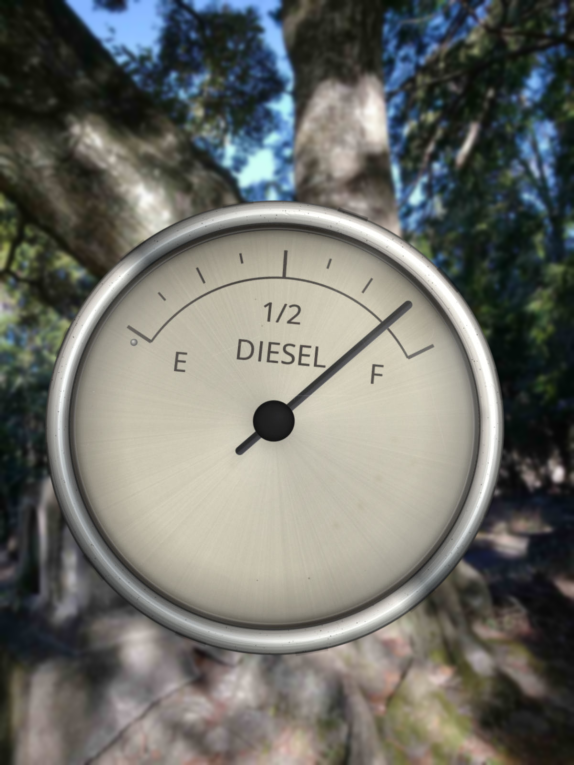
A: {"value": 0.875}
